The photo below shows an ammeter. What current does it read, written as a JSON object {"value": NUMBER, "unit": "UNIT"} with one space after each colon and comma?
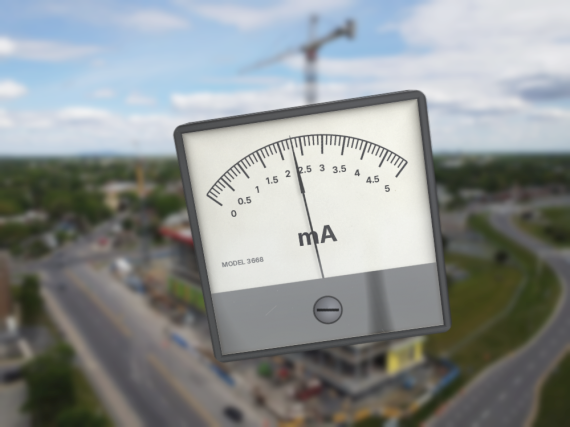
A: {"value": 2.3, "unit": "mA"}
